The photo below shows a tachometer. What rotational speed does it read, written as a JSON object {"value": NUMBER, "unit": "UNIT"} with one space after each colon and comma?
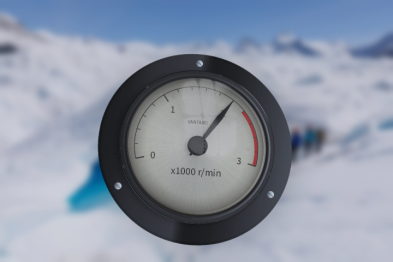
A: {"value": 2000, "unit": "rpm"}
